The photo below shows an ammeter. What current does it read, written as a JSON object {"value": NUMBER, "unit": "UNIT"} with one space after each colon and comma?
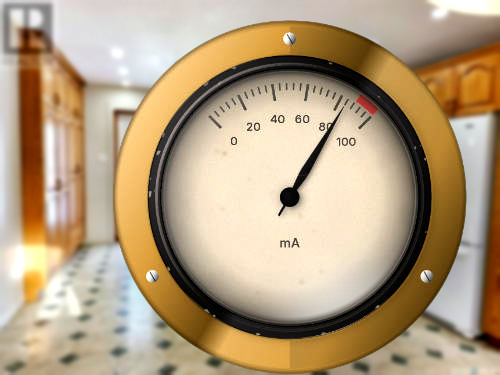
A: {"value": 84, "unit": "mA"}
